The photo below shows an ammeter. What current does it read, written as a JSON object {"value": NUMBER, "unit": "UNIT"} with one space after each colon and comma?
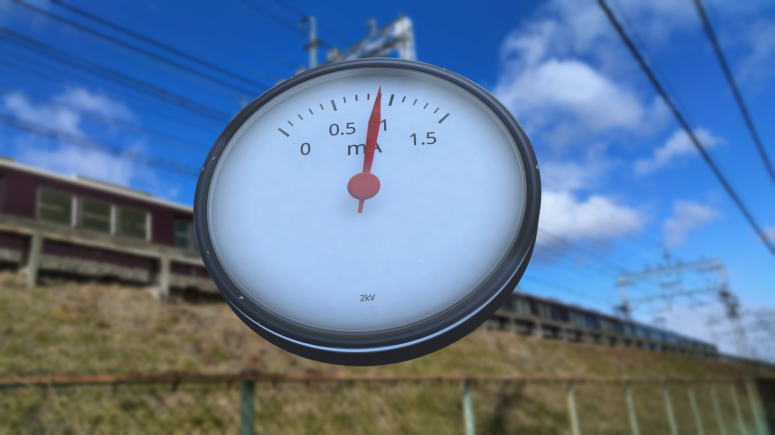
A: {"value": 0.9, "unit": "mA"}
